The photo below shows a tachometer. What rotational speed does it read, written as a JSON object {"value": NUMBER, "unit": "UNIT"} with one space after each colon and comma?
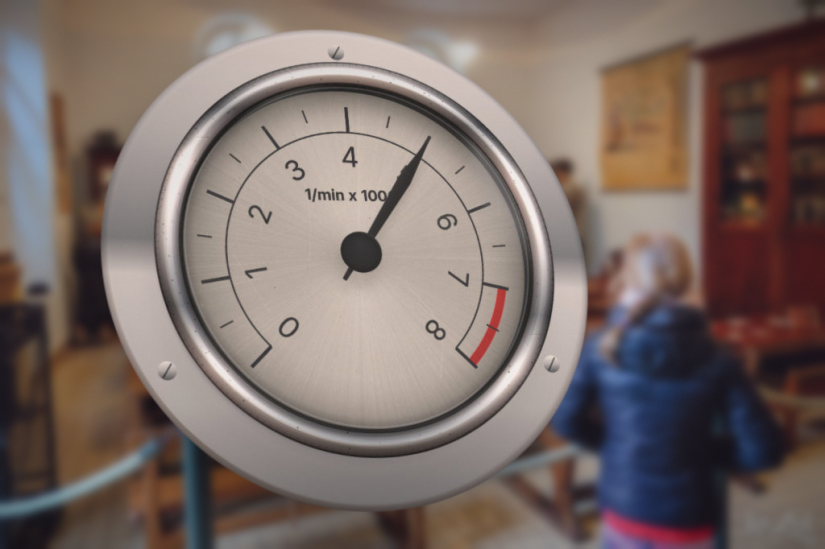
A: {"value": 5000, "unit": "rpm"}
